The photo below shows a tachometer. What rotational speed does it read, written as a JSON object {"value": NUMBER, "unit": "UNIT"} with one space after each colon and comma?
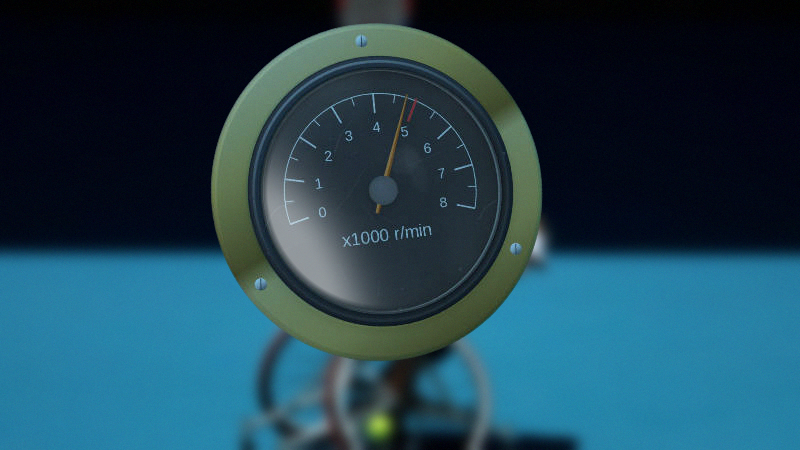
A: {"value": 4750, "unit": "rpm"}
